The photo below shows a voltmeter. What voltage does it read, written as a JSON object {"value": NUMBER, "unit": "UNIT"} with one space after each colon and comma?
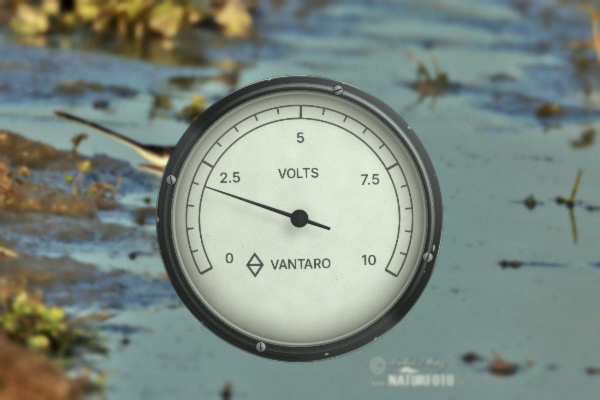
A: {"value": 2, "unit": "V"}
